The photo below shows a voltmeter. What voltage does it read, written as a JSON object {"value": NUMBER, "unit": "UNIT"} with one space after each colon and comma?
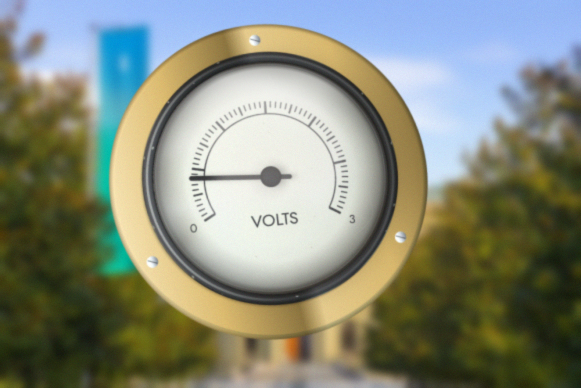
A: {"value": 0.4, "unit": "V"}
